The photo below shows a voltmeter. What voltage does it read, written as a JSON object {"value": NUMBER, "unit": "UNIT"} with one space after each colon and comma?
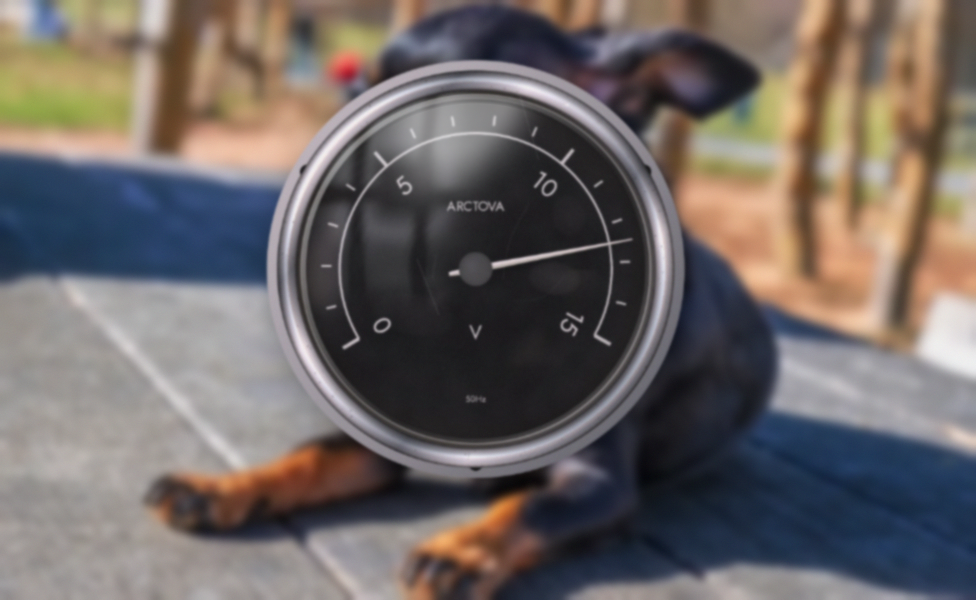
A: {"value": 12.5, "unit": "V"}
